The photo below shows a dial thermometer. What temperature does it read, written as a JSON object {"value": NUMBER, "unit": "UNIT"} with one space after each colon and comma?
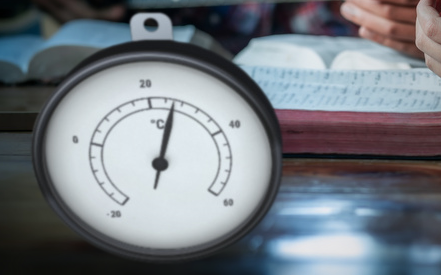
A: {"value": 26, "unit": "°C"}
